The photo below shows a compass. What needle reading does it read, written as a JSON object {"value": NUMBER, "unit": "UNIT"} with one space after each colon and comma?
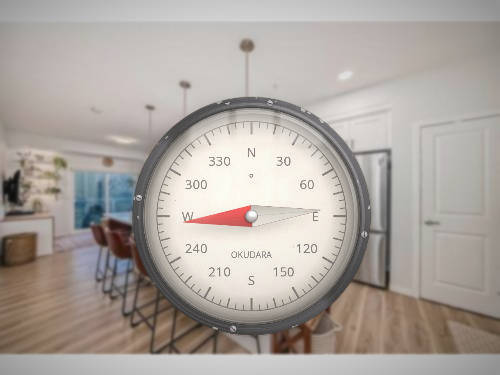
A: {"value": 265, "unit": "°"}
